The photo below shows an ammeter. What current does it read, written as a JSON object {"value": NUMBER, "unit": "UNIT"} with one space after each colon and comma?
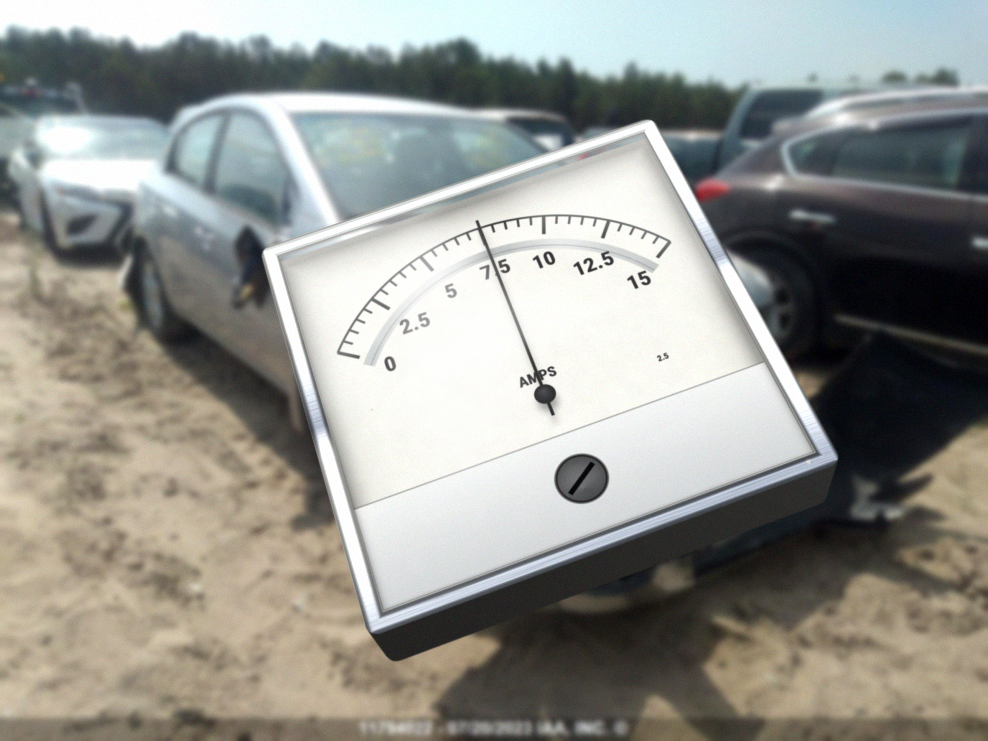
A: {"value": 7.5, "unit": "A"}
